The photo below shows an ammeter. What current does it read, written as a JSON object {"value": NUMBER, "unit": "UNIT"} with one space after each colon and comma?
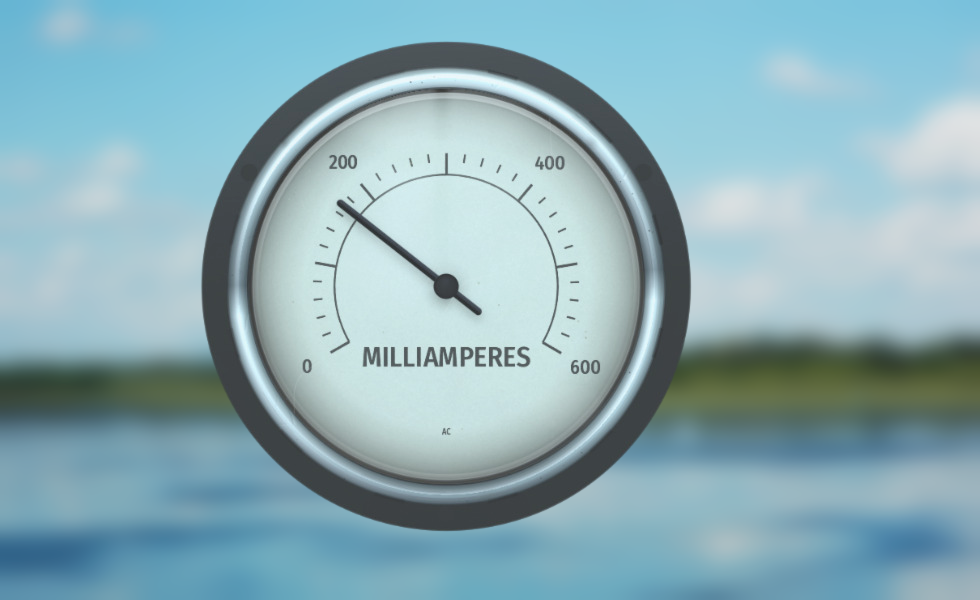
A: {"value": 170, "unit": "mA"}
